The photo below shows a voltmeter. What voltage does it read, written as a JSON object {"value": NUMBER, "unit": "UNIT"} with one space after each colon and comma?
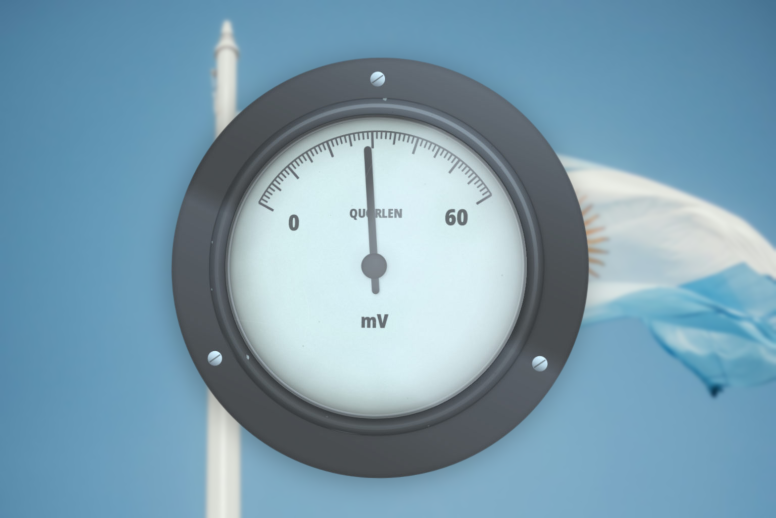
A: {"value": 29, "unit": "mV"}
